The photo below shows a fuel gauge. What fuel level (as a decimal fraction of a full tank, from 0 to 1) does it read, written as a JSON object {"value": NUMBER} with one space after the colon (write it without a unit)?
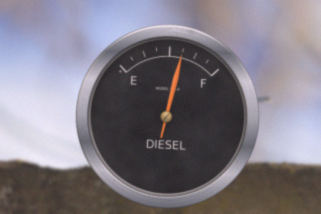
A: {"value": 0.625}
